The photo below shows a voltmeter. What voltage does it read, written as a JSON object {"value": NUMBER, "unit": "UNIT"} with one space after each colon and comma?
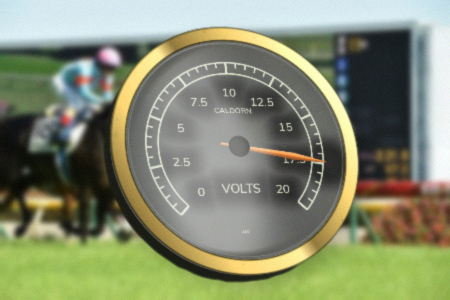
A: {"value": 17.5, "unit": "V"}
